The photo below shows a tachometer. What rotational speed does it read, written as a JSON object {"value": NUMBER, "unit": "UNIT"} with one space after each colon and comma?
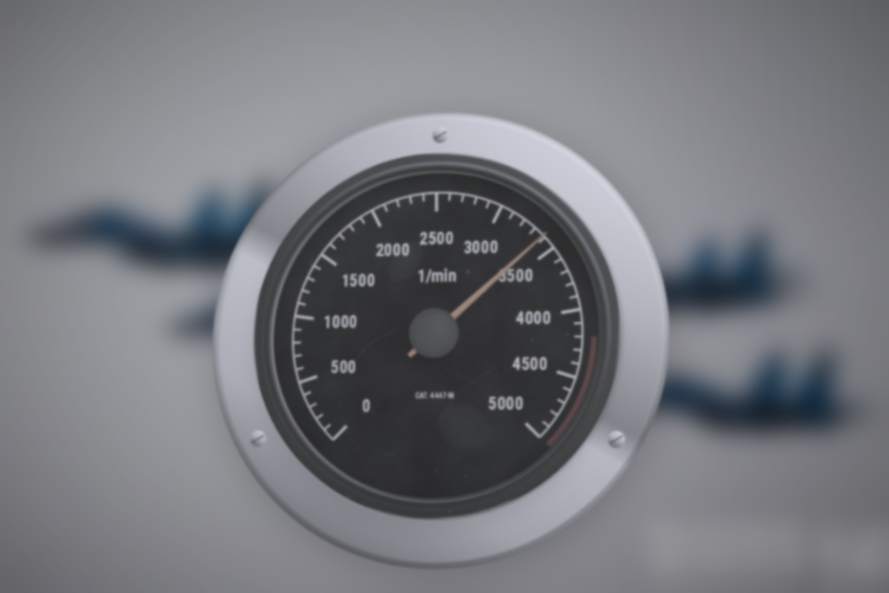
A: {"value": 3400, "unit": "rpm"}
